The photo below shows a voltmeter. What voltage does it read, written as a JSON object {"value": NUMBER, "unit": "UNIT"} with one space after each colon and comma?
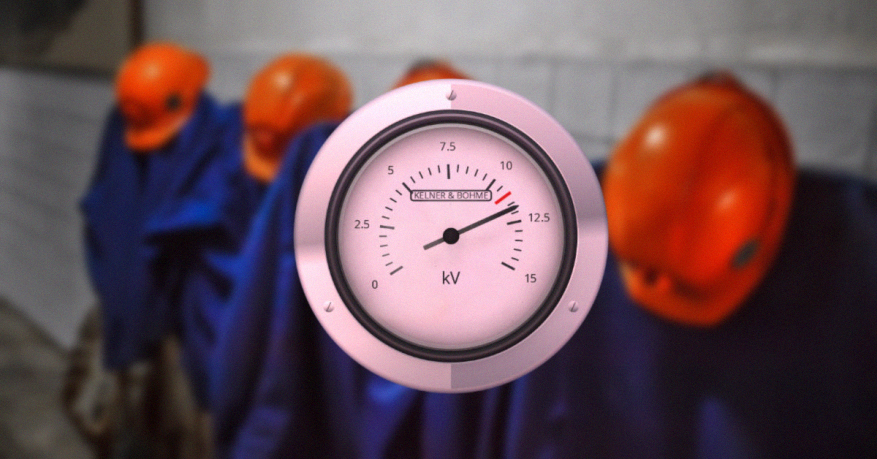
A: {"value": 11.75, "unit": "kV"}
